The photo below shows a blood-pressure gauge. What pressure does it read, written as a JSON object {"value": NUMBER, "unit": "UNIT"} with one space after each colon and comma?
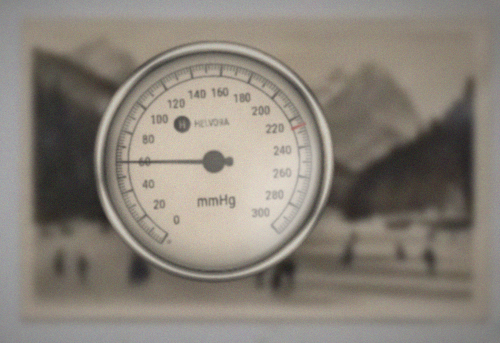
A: {"value": 60, "unit": "mmHg"}
